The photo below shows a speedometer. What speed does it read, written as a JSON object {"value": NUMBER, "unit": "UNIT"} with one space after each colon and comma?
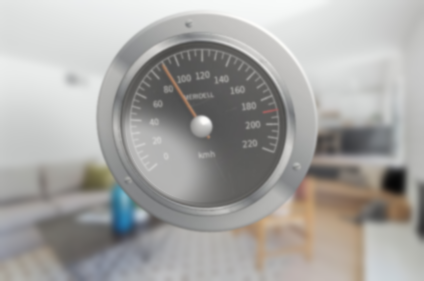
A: {"value": 90, "unit": "km/h"}
